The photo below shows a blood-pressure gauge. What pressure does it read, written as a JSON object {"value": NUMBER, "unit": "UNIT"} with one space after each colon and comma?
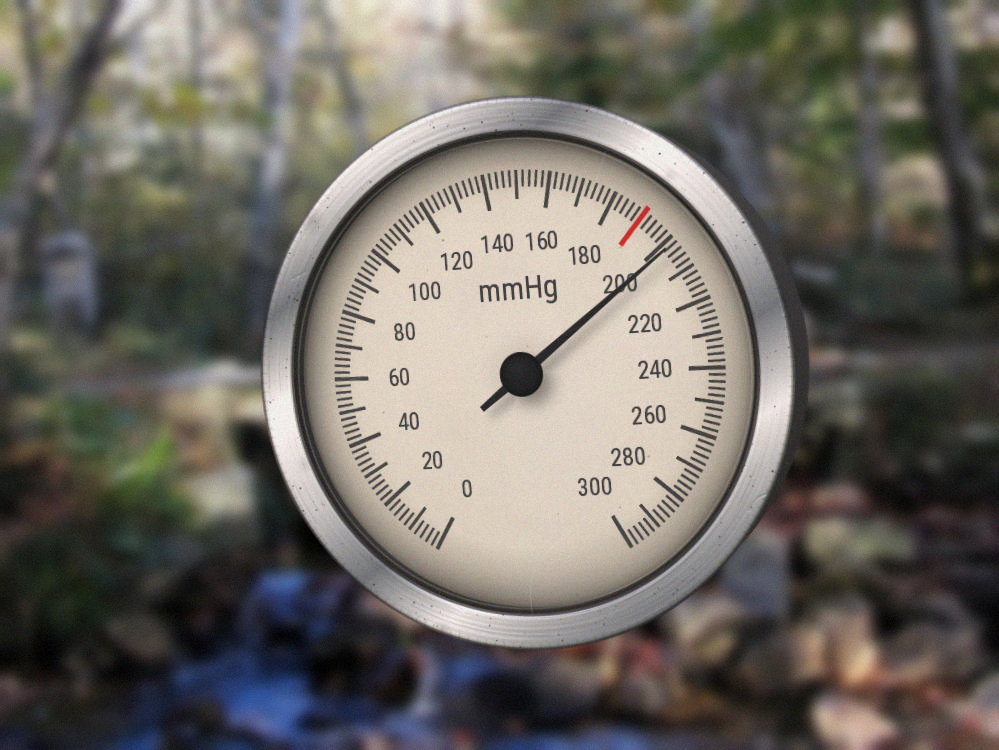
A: {"value": 202, "unit": "mmHg"}
